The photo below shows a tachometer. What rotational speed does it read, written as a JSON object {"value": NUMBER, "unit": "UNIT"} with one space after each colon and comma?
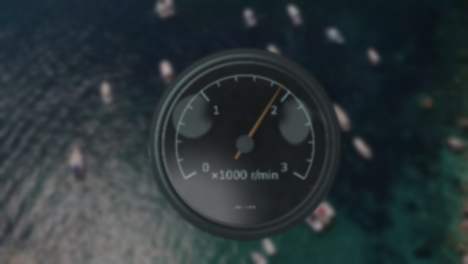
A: {"value": 1900, "unit": "rpm"}
